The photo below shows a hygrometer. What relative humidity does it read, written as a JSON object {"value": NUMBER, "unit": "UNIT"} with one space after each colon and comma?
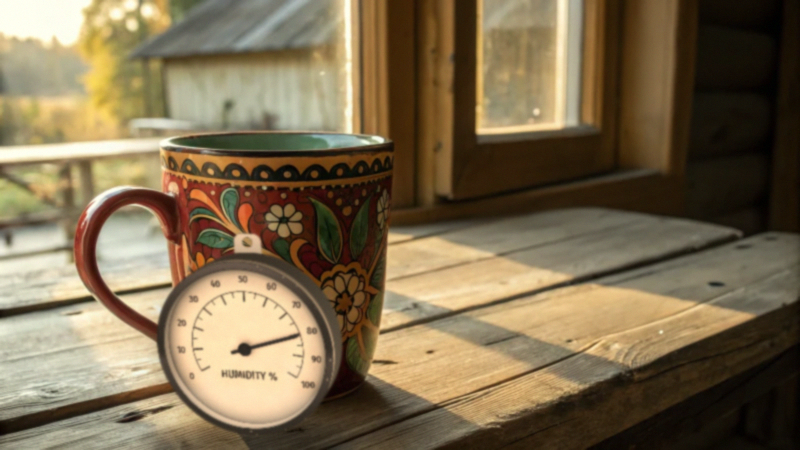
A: {"value": 80, "unit": "%"}
